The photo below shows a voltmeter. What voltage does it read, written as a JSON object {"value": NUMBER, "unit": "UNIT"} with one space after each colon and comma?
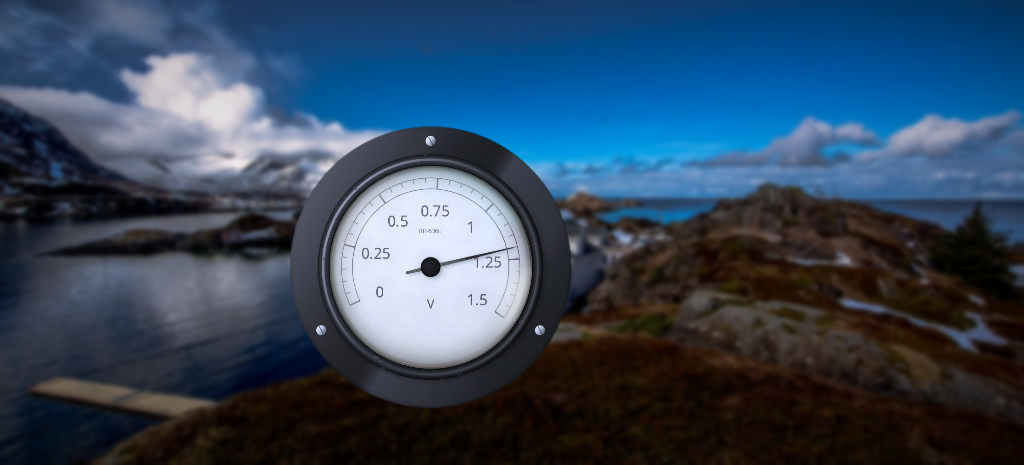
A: {"value": 1.2, "unit": "V"}
